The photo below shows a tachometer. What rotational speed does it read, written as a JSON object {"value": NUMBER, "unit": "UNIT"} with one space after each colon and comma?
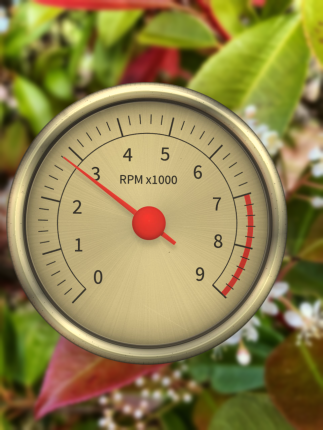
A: {"value": 2800, "unit": "rpm"}
